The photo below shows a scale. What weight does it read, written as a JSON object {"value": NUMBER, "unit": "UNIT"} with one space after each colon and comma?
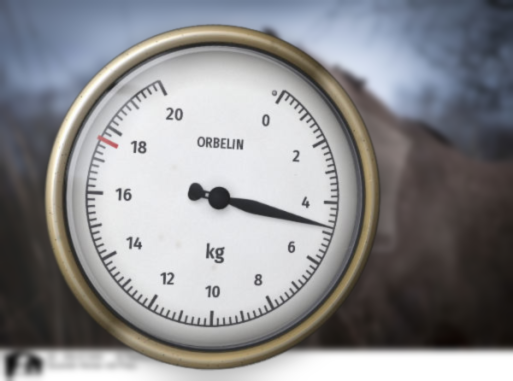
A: {"value": 4.8, "unit": "kg"}
